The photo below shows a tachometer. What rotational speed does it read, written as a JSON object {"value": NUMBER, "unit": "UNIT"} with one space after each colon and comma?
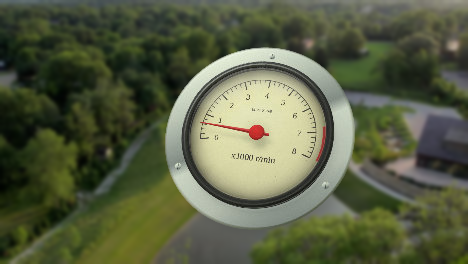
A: {"value": 600, "unit": "rpm"}
